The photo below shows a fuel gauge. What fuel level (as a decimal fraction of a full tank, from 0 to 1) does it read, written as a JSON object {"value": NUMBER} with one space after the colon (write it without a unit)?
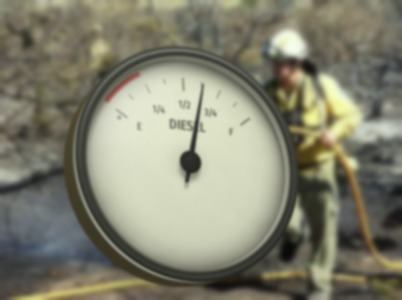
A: {"value": 0.625}
